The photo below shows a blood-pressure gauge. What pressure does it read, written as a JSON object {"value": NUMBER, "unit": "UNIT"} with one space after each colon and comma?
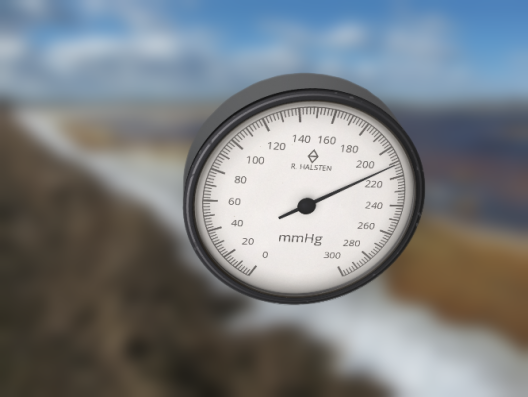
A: {"value": 210, "unit": "mmHg"}
